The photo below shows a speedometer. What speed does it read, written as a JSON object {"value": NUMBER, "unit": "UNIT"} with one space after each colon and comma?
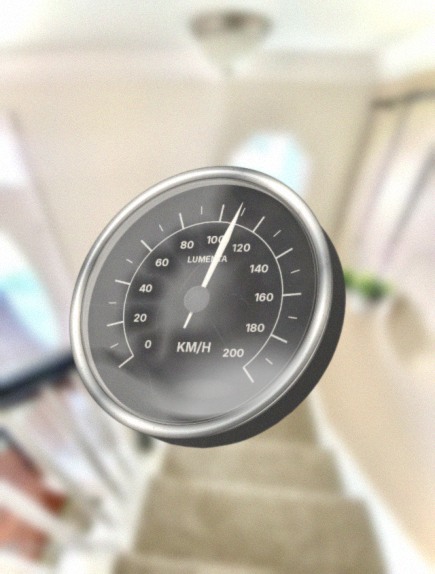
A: {"value": 110, "unit": "km/h"}
